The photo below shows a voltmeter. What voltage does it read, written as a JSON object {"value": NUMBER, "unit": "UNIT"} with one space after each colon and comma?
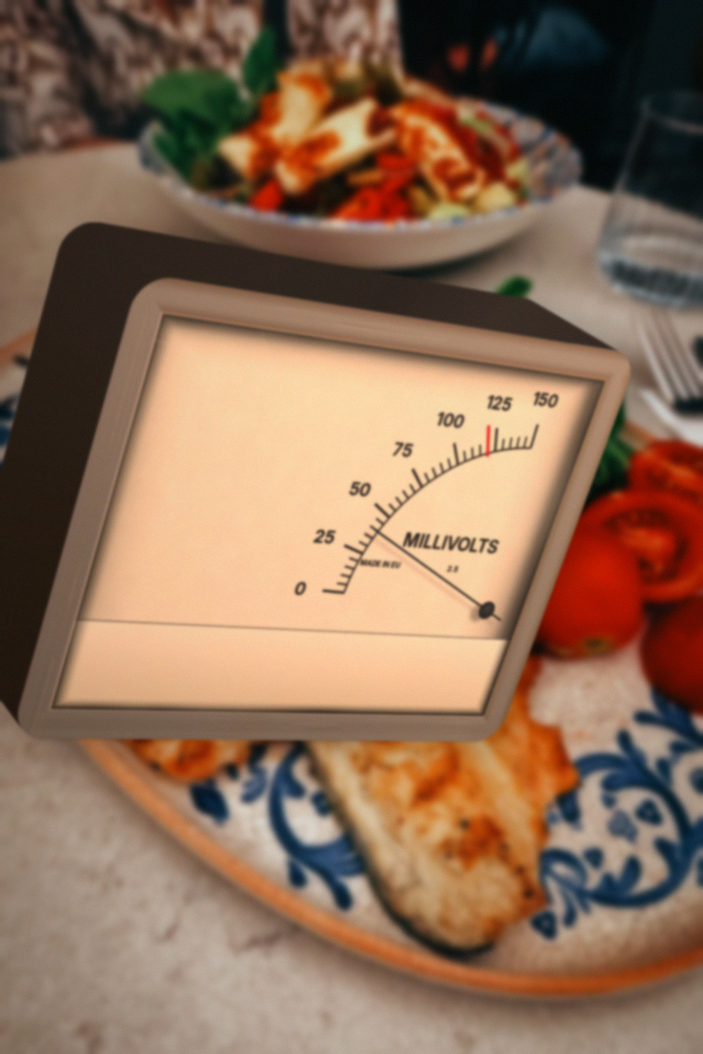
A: {"value": 40, "unit": "mV"}
